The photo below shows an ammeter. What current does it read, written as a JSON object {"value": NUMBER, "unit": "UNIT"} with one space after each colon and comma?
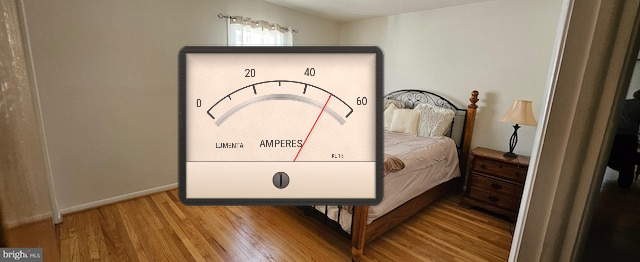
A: {"value": 50, "unit": "A"}
